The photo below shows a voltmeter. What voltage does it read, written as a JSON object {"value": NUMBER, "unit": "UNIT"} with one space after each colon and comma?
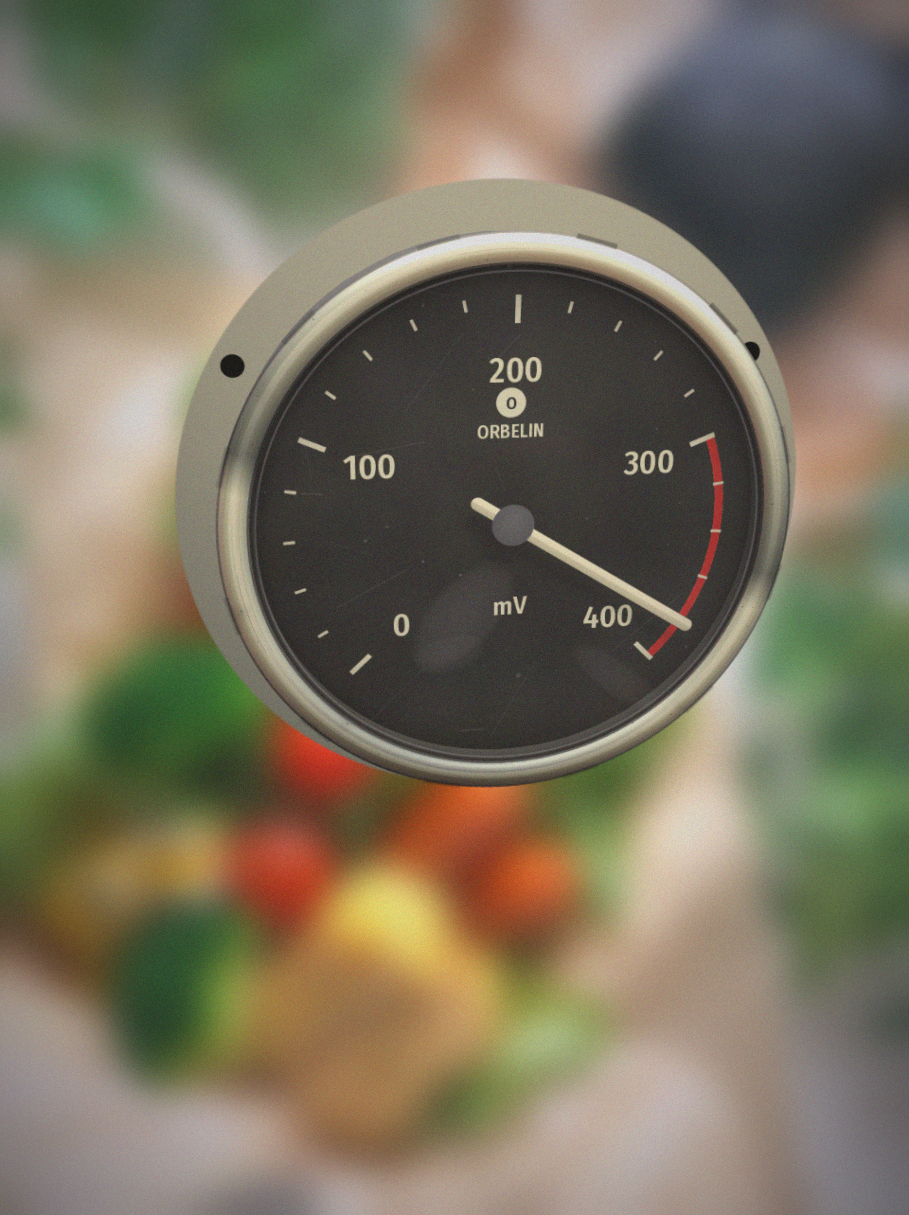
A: {"value": 380, "unit": "mV"}
